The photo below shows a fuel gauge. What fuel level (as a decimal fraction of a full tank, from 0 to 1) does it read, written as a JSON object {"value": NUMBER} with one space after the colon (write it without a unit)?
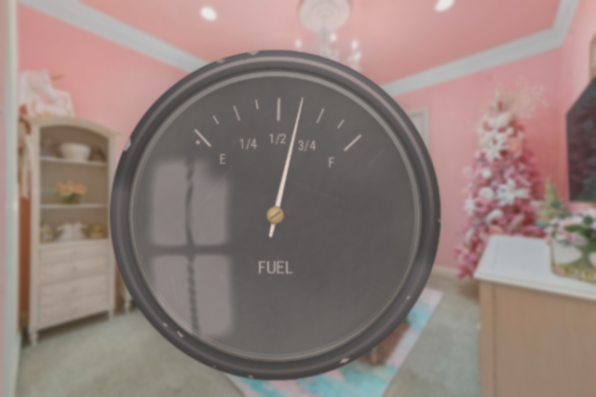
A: {"value": 0.625}
